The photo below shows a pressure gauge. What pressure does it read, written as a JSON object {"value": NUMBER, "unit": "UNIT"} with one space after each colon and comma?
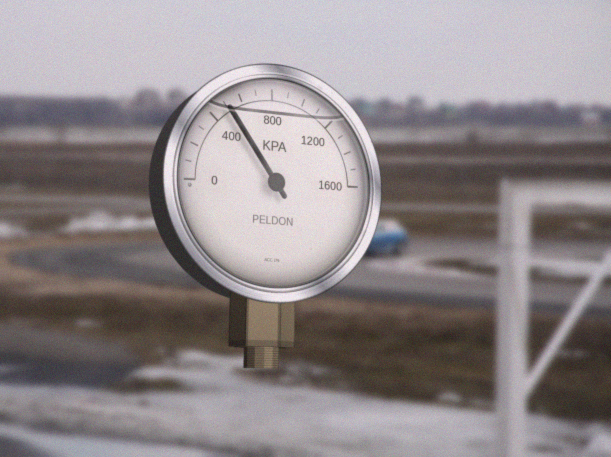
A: {"value": 500, "unit": "kPa"}
